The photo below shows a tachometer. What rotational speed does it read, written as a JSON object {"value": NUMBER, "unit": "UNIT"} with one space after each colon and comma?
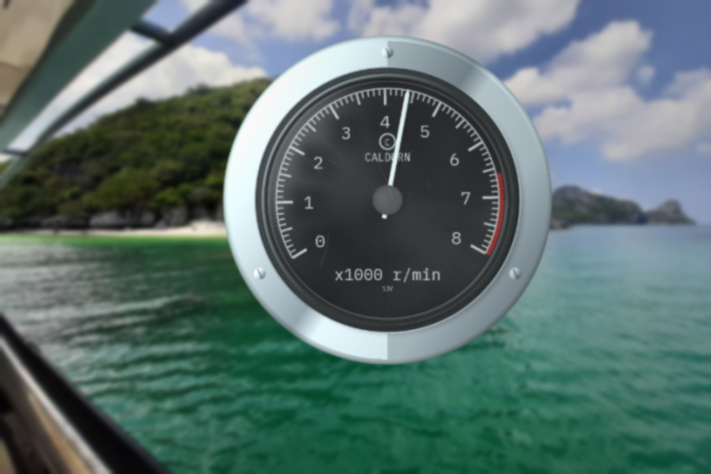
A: {"value": 4400, "unit": "rpm"}
